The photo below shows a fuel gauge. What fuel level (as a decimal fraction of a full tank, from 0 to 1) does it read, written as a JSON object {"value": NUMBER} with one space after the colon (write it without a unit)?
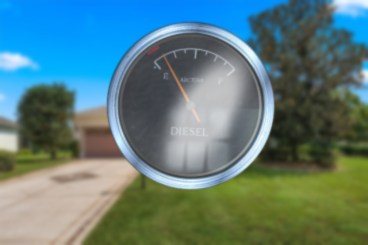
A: {"value": 0.125}
